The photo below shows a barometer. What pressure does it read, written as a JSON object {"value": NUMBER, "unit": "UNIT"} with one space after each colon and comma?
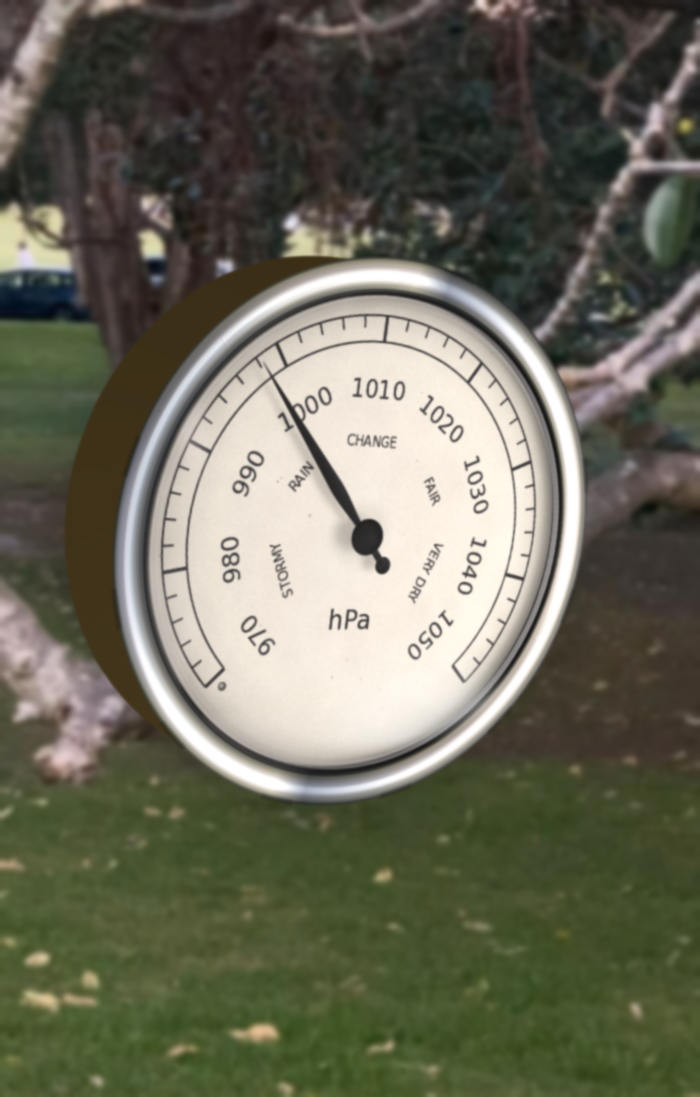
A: {"value": 998, "unit": "hPa"}
